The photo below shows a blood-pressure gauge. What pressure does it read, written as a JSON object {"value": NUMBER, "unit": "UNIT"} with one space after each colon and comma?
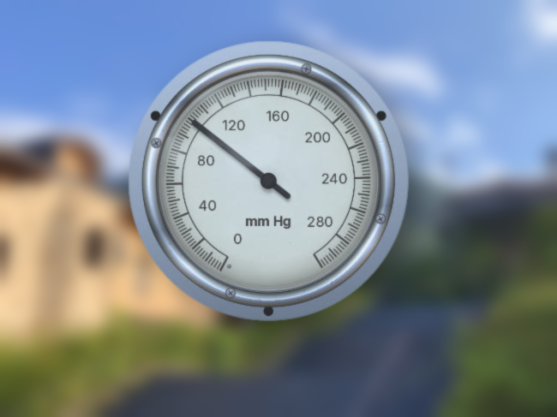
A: {"value": 100, "unit": "mmHg"}
